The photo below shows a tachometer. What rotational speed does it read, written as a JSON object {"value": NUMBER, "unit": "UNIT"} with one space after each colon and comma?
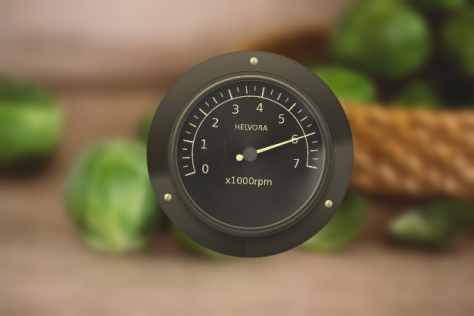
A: {"value": 6000, "unit": "rpm"}
